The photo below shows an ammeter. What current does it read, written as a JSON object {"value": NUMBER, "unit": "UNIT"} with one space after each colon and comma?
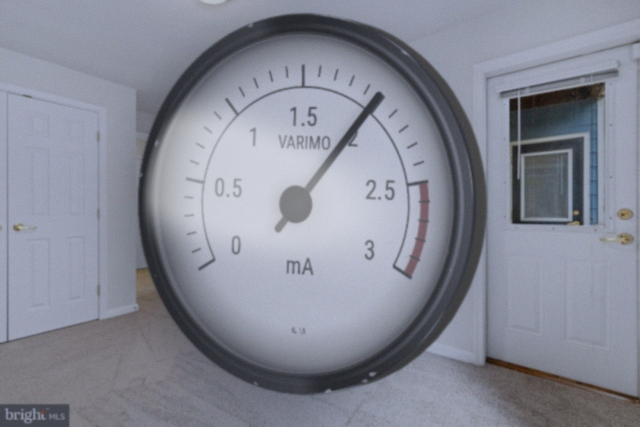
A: {"value": 2, "unit": "mA"}
